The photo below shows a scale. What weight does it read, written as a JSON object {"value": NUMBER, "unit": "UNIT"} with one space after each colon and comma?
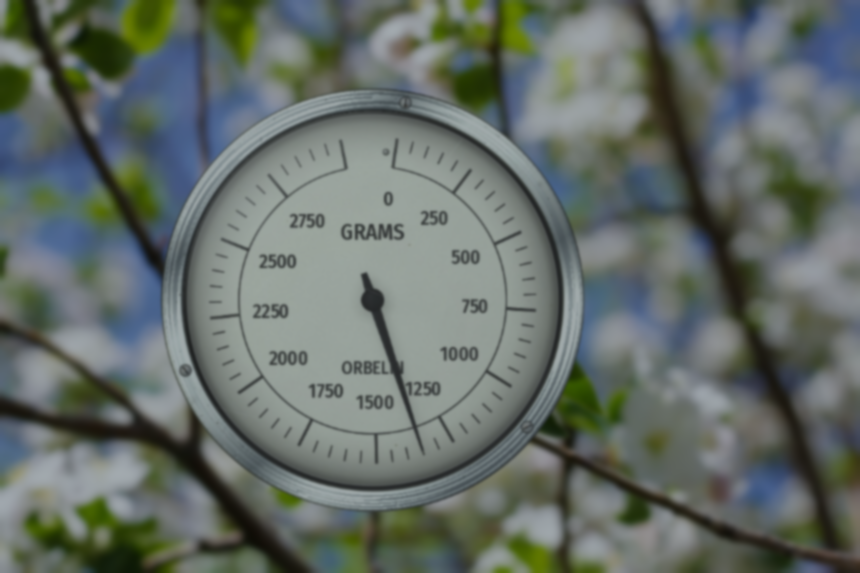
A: {"value": 1350, "unit": "g"}
